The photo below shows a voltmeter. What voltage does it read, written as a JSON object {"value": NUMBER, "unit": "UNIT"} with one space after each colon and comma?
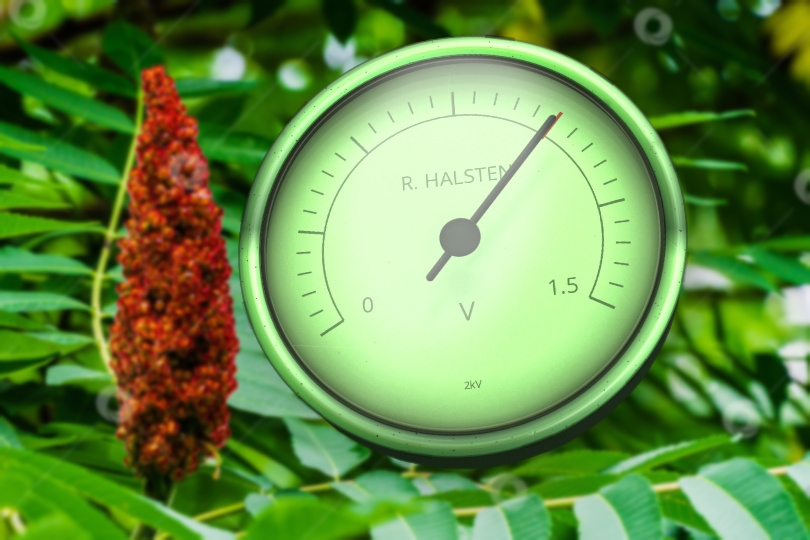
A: {"value": 1, "unit": "V"}
